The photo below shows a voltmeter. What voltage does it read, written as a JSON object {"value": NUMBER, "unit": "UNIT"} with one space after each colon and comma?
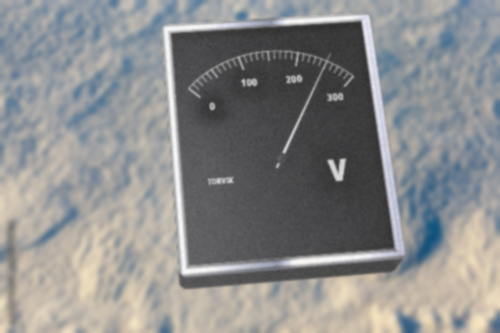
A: {"value": 250, "unit": "V"}
